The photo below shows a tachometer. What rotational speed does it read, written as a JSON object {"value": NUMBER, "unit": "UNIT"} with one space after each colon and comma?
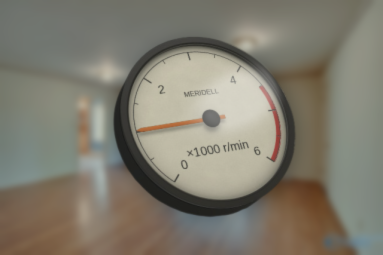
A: {"value": 1000, "unit": "rpm"}
